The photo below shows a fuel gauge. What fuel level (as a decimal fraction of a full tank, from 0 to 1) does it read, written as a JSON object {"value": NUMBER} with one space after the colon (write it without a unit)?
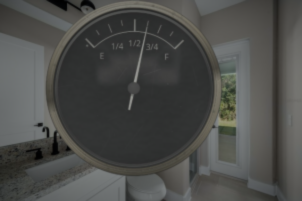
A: {"value": 0.625}
